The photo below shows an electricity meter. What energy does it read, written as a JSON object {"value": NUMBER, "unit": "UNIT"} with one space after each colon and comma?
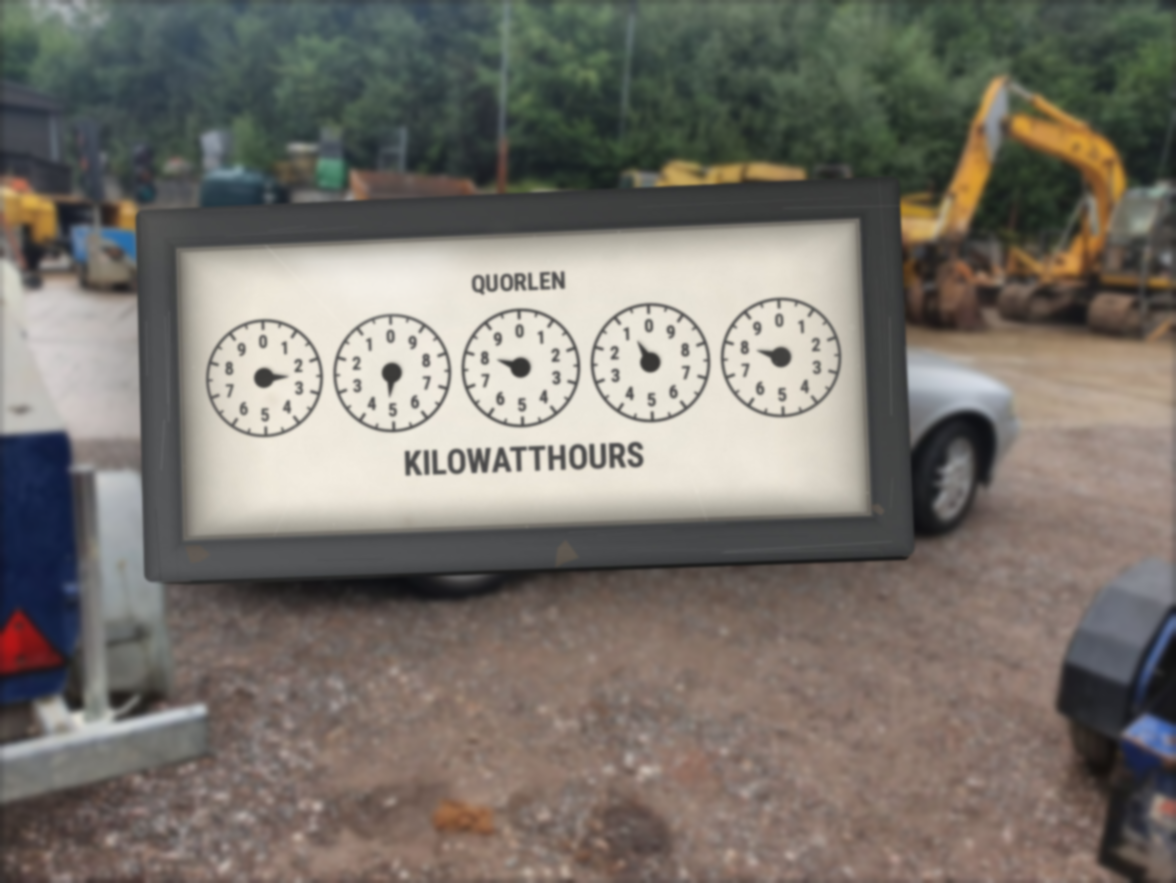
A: {"value": 24808, "unit": "kWh"}
